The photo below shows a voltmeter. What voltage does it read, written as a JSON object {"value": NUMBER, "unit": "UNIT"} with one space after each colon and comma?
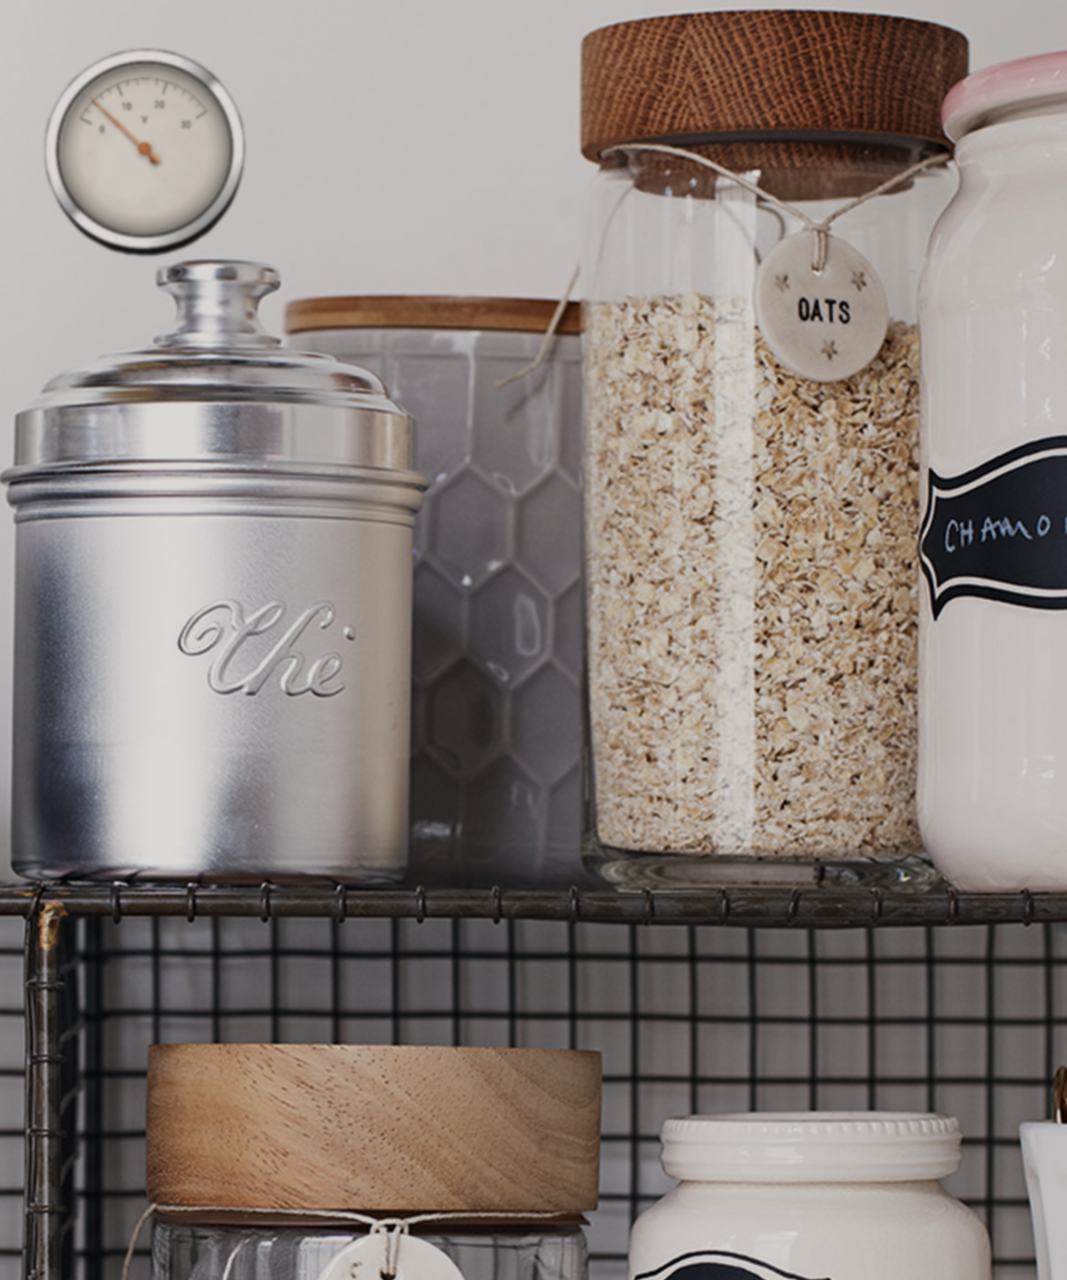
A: {"value": 4, "unit": "V"}
